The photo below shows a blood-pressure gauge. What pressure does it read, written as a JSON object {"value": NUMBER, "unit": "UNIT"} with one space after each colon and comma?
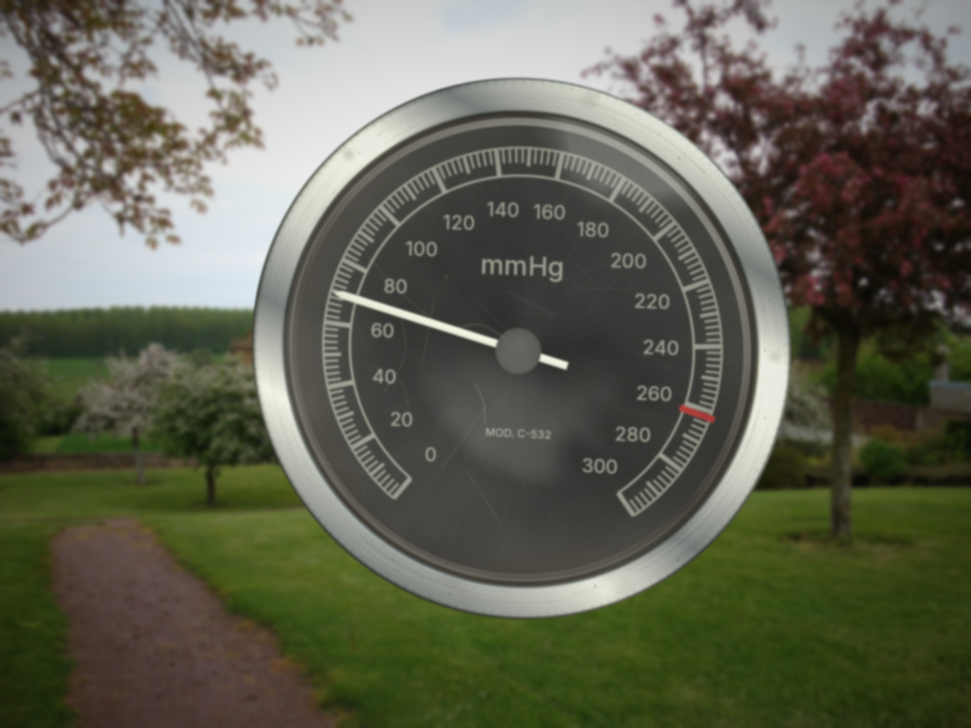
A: {"value": 70, "unit": "mmHg"}
